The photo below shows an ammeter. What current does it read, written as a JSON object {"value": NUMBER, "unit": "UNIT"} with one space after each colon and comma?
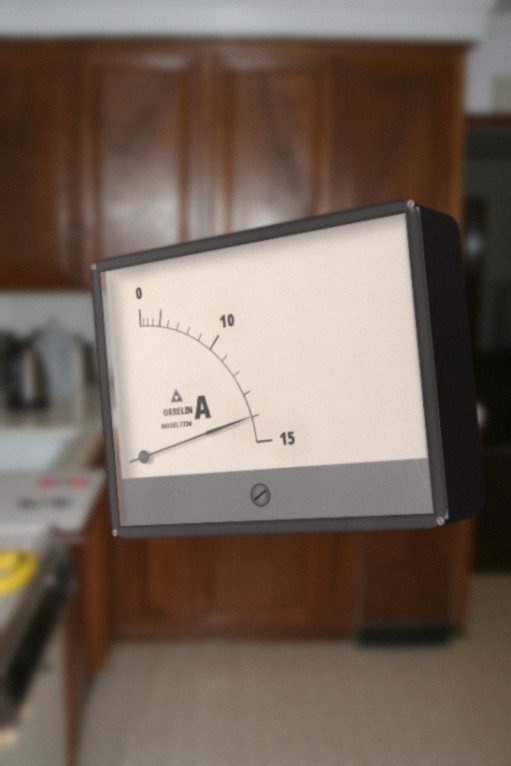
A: {"value": 14, "unit": "A"}
